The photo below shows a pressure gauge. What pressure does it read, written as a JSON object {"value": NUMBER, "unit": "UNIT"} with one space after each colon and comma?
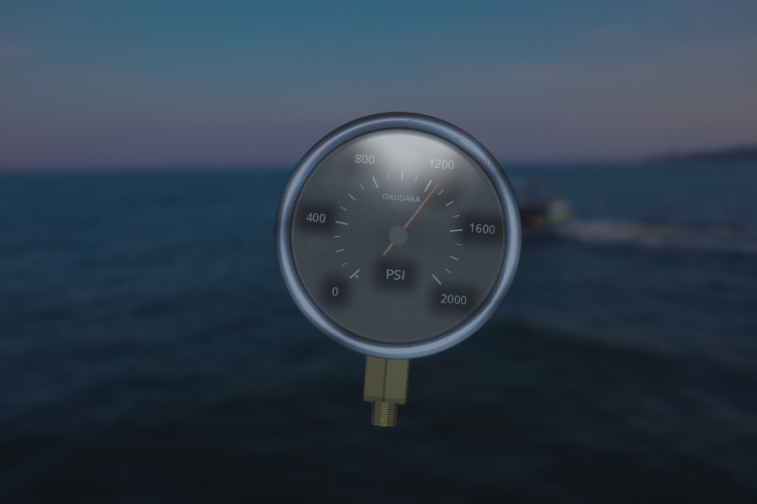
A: {"value": 1250, "unit": "psi"}
